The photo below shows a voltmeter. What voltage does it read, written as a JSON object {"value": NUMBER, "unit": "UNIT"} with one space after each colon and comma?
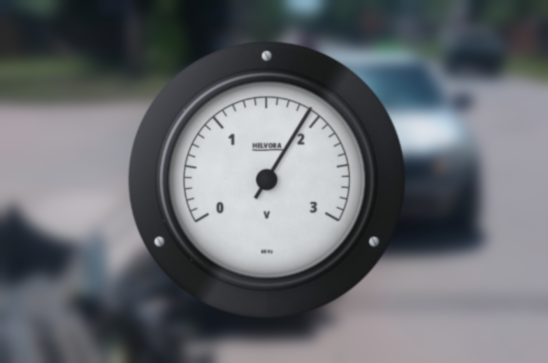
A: {"value": 1.9, "unit": "V"}
